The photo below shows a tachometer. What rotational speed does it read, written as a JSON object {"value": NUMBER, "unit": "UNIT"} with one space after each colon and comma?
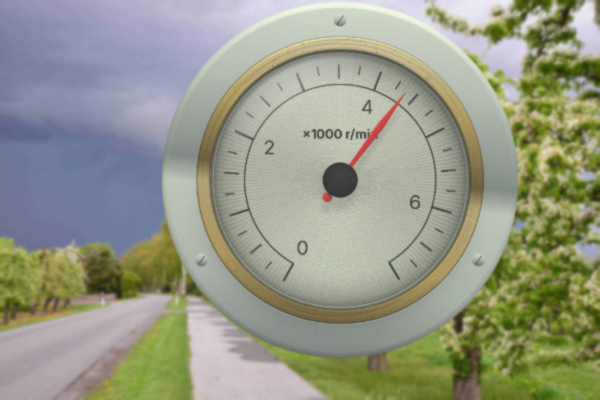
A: {"value": 4375, "unit": "rpm"}
